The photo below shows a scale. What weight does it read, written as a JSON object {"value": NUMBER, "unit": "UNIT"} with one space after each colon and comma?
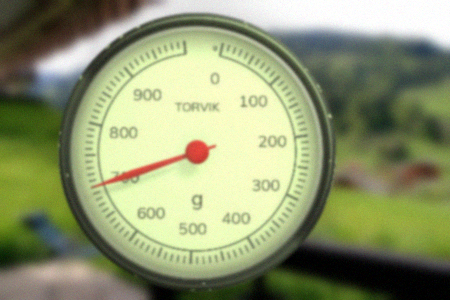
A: {"value": 700, "unit": "g"}
